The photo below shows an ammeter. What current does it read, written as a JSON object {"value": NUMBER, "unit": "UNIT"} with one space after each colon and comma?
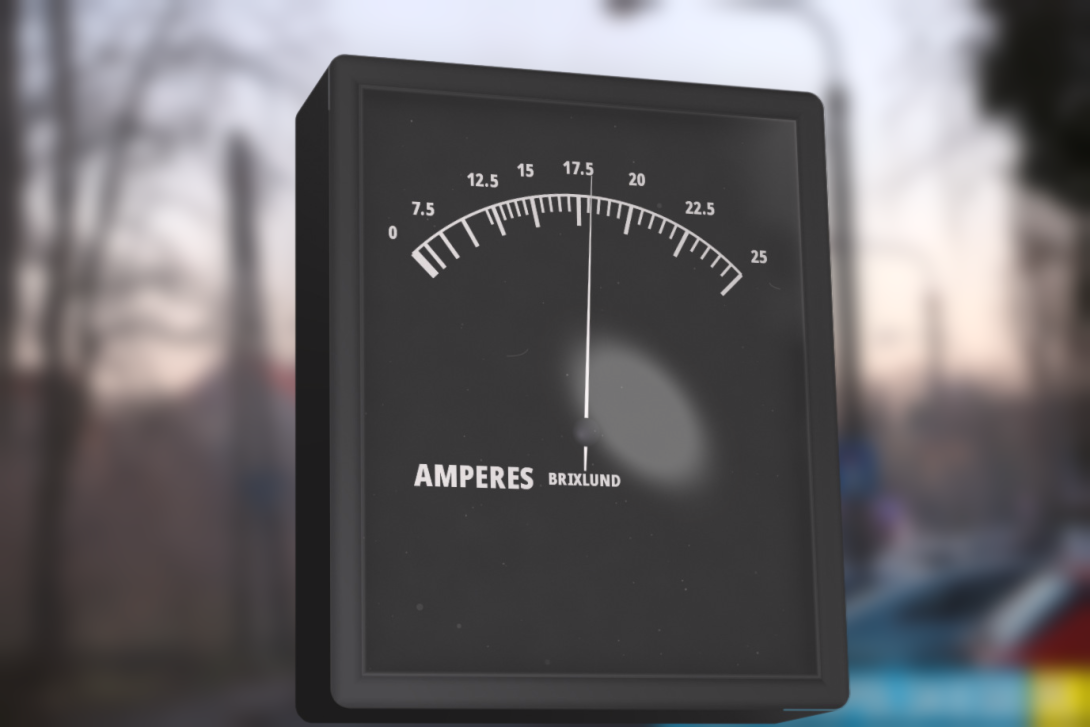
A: {"value": 18, "unit": "A"}
